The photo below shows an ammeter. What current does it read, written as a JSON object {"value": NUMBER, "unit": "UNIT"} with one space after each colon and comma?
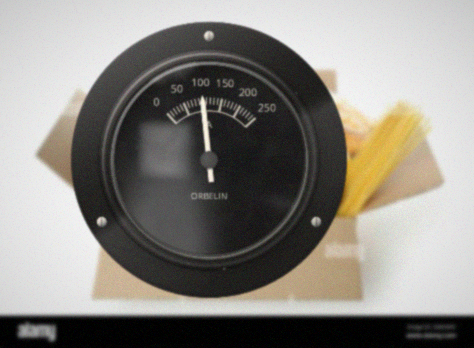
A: {"value": 100, "unit": "A"}
